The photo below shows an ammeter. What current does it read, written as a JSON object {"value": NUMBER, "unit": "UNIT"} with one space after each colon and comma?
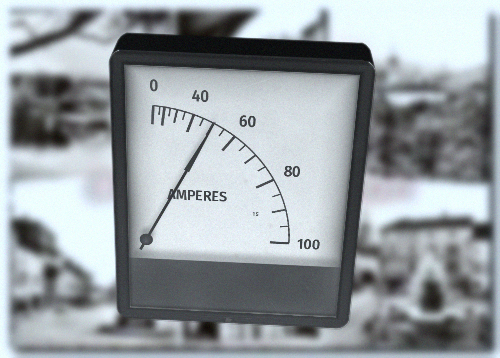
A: {"value": 50, "unit": "A"}
